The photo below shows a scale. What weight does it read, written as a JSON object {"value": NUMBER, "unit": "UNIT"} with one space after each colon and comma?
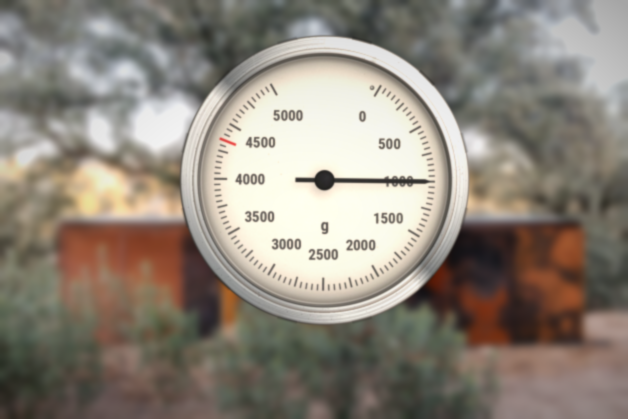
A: {"value": 1000, "unit": "g"}
